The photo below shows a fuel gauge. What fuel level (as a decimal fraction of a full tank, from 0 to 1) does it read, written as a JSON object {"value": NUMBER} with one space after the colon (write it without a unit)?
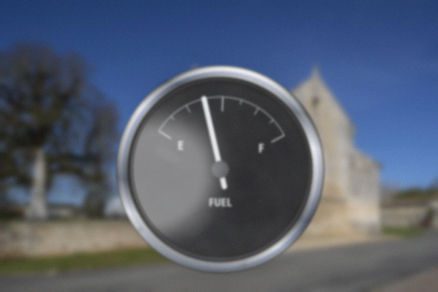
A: {"value": 0.375}
